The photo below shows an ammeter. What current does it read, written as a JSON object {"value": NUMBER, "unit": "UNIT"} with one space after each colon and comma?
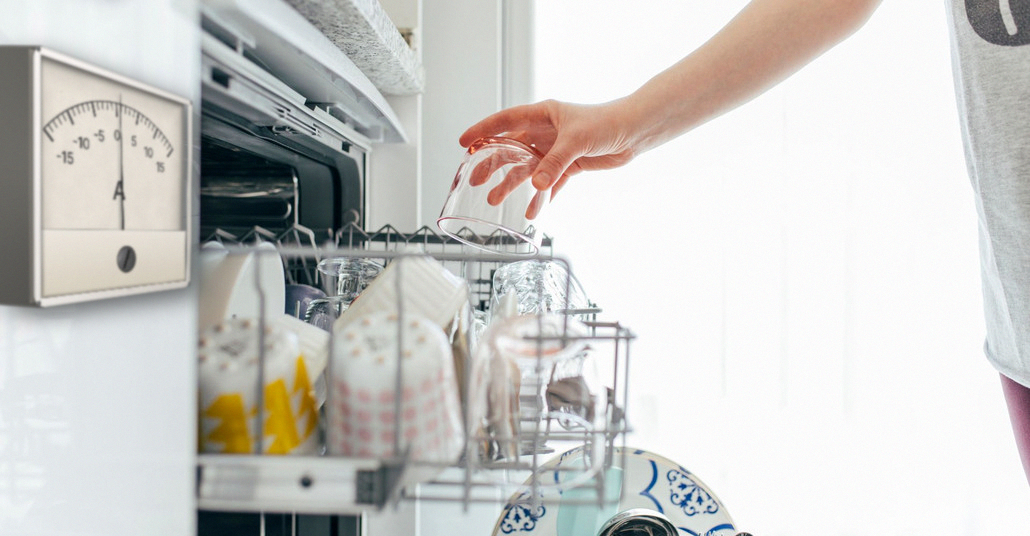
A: {"value": 0, "unit": "A"}
